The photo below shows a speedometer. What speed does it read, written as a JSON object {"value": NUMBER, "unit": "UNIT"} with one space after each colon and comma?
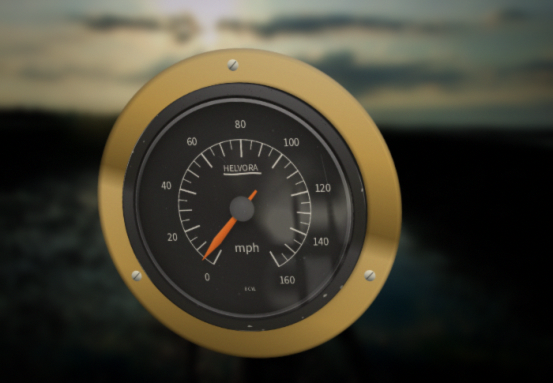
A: {"value": 5, "unit": "mph"}
